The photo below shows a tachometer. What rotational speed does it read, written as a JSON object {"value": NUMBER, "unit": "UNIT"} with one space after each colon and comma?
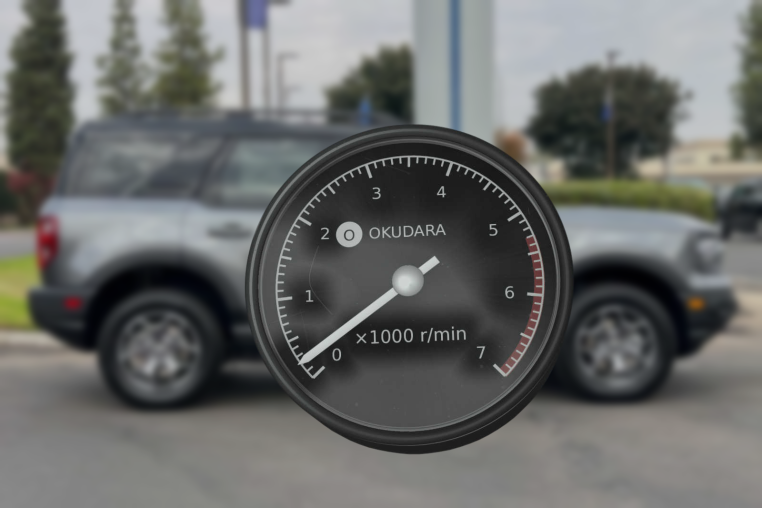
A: {"value": 200, "unit": "rpm"}
